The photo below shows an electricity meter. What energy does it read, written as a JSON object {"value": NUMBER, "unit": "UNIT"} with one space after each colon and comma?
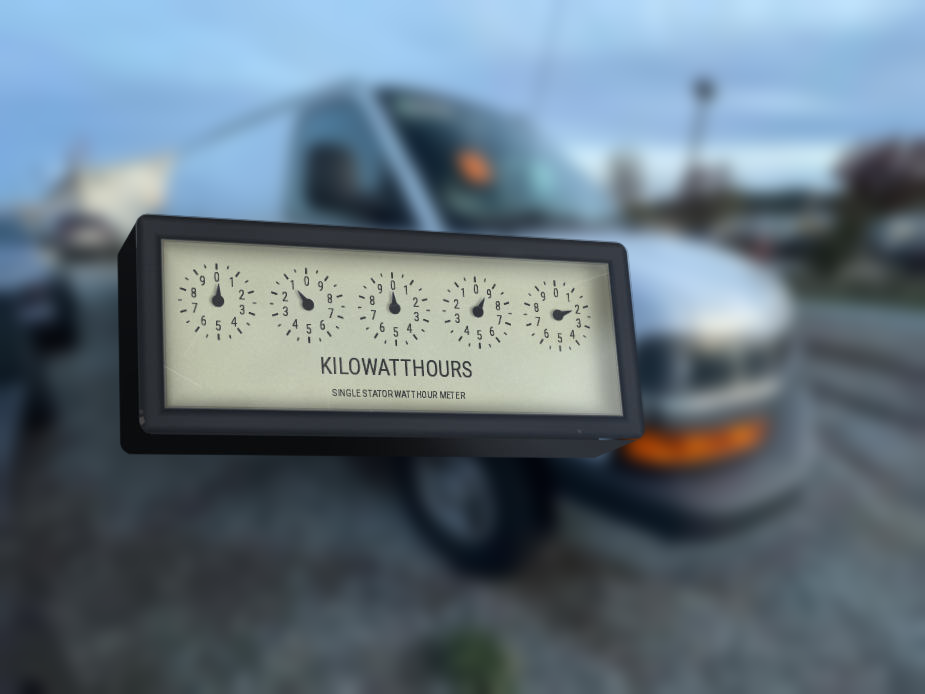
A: {"value": 992, "unit": "kWh"}
